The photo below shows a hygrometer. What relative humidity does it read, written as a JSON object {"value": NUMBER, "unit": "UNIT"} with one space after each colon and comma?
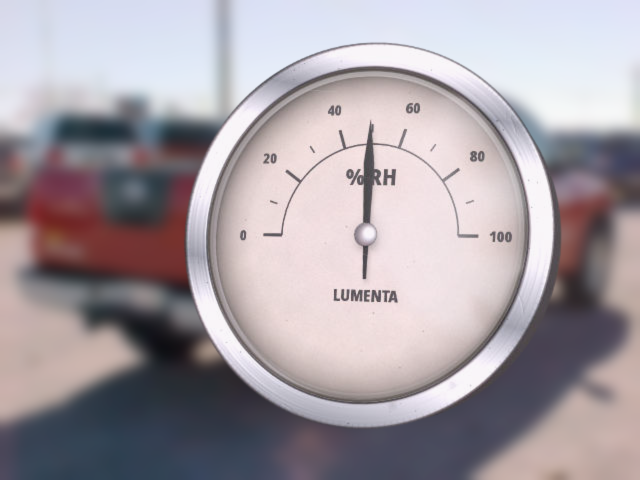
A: {"value": 50, "unit": "%"}
